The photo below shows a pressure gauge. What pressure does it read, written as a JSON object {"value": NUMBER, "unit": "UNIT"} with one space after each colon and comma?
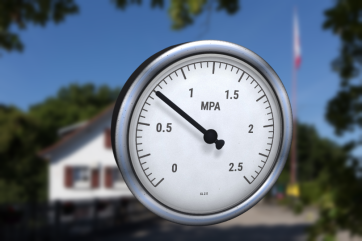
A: {"value": 0.75, "unit": "MPa"}
